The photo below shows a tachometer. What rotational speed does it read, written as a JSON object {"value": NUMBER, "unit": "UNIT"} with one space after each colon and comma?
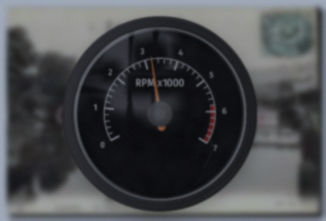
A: {"value": 3200, "unit": "rpm"}
